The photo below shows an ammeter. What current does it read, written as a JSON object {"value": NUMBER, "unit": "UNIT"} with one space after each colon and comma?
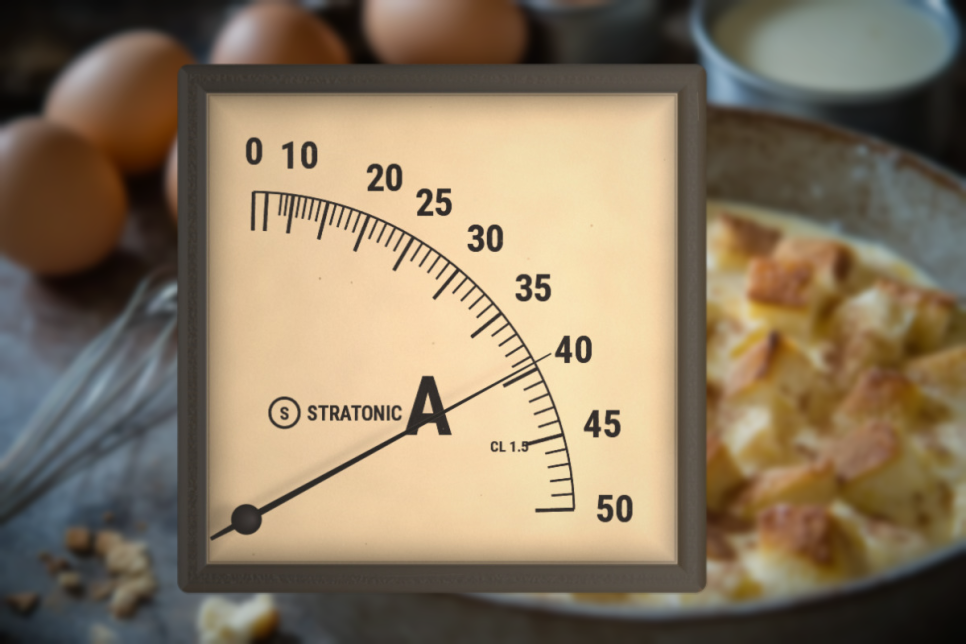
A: {"value": 39.5, "unit": "A"}
